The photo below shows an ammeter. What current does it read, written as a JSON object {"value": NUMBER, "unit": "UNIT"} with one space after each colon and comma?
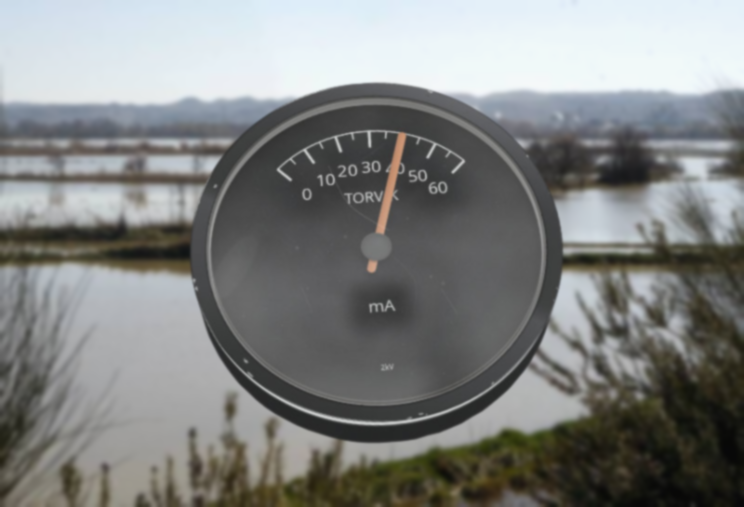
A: {"value": 40, "unit": "mA"}
